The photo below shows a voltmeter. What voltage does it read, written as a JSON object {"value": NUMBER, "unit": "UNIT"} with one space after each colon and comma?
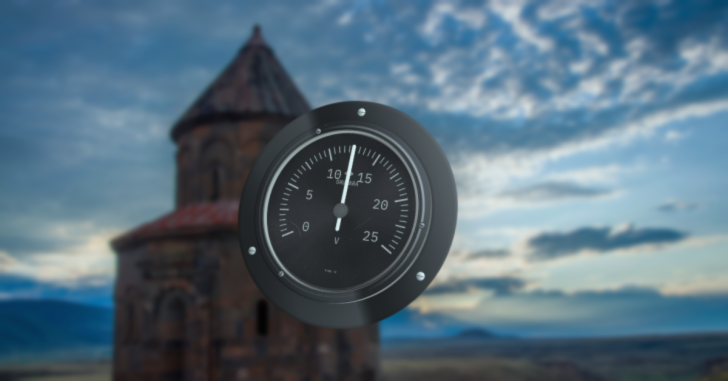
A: {"value": 12.5, "unit": "V"}
